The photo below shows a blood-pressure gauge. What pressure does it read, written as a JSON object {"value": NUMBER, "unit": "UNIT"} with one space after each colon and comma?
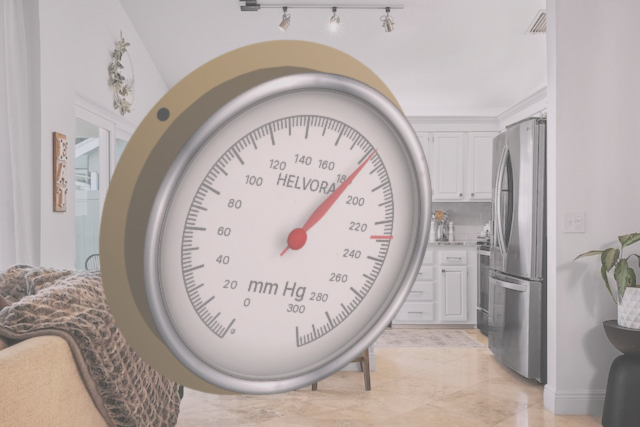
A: {"value": 180, "unit": "mmHg"}
